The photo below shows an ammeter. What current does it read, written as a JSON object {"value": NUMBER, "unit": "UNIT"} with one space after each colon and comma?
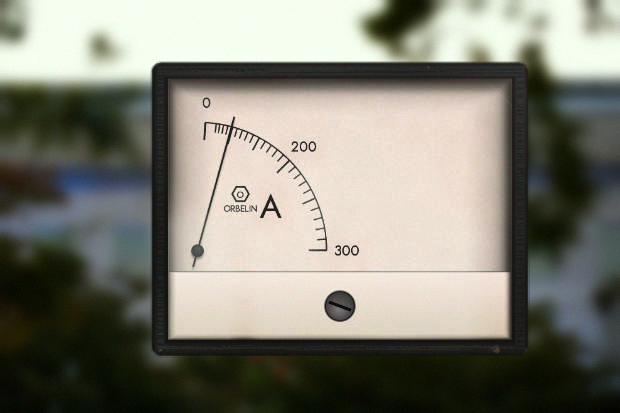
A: {"value": 100, "unit": "A"}
